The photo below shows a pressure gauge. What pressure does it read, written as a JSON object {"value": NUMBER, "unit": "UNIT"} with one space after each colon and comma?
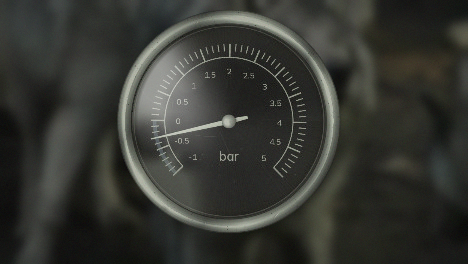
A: {"value": -0.3, "unit": "bar"}
